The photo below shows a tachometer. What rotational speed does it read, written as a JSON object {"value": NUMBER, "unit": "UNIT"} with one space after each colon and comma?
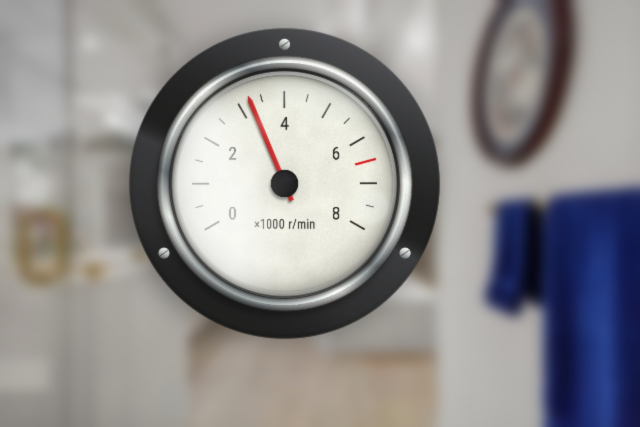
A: {"value": 3250, "unit": "rpm"}
